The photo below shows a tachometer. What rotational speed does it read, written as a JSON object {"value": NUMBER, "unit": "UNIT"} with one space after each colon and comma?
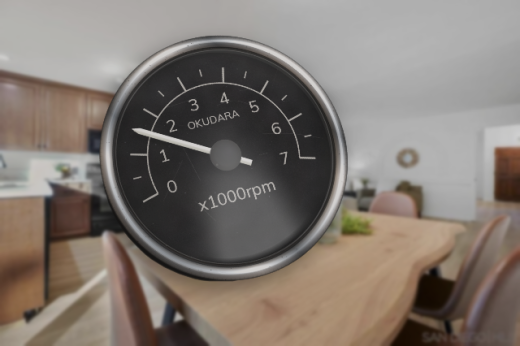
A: {"value": 1500, "unit": "rpm"}
